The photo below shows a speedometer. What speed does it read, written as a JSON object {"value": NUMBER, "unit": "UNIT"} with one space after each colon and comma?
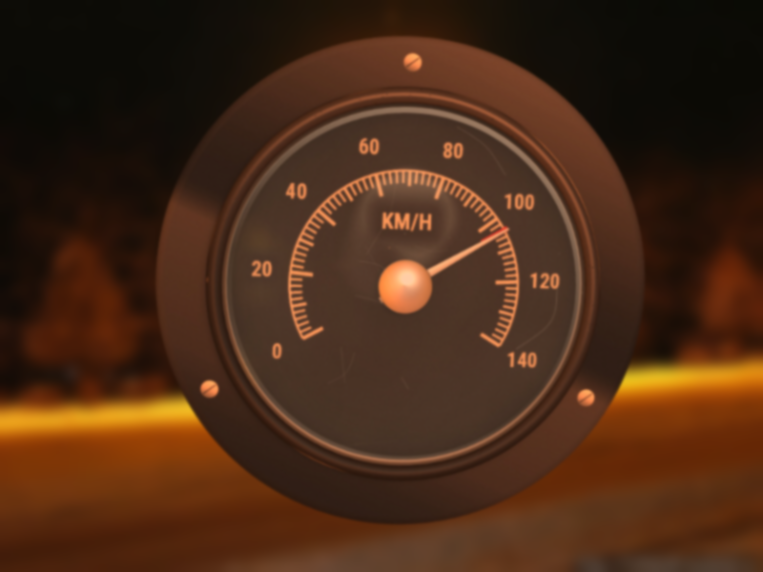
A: {"value": 104, "unit": "km/h"}
